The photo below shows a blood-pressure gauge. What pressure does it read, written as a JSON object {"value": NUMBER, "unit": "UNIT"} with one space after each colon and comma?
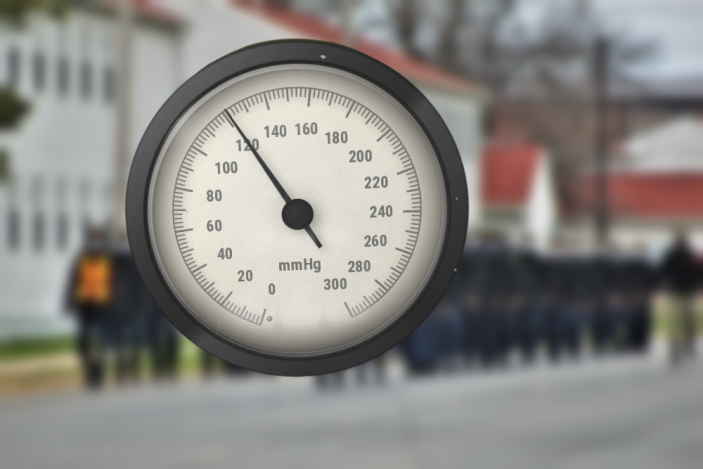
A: {"value": 122, "unit": "mmHg"}
